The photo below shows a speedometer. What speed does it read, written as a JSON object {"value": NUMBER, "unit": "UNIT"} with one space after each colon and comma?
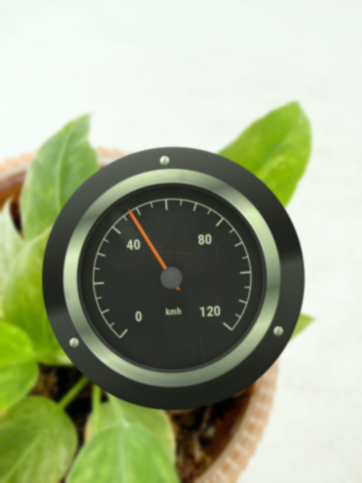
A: {"value": 47.5, "unit": "km/h"}
